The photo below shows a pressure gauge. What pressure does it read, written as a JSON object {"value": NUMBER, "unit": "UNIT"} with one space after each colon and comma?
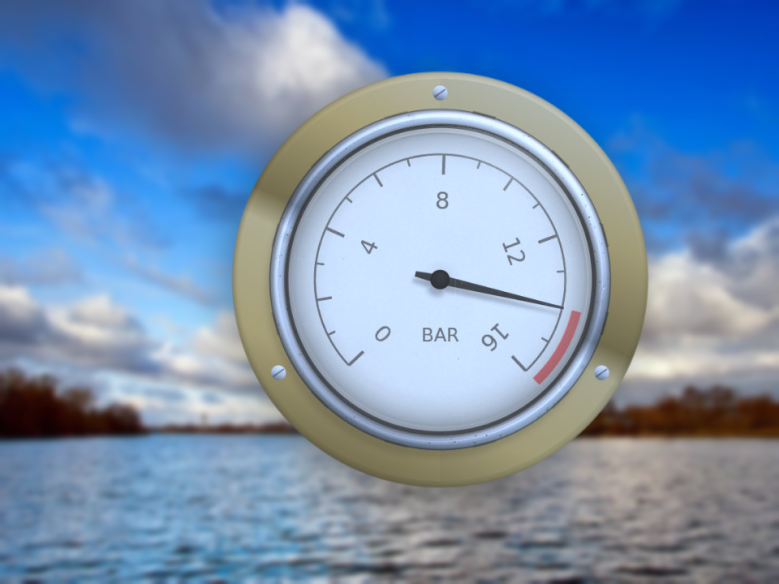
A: {"value": 14, "unit": "bar"}
